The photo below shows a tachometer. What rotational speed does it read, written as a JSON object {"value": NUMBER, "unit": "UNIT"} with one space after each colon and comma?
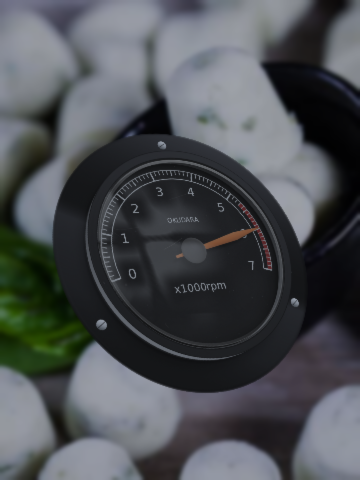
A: {"value": 6000, "unit": "rpm"}
